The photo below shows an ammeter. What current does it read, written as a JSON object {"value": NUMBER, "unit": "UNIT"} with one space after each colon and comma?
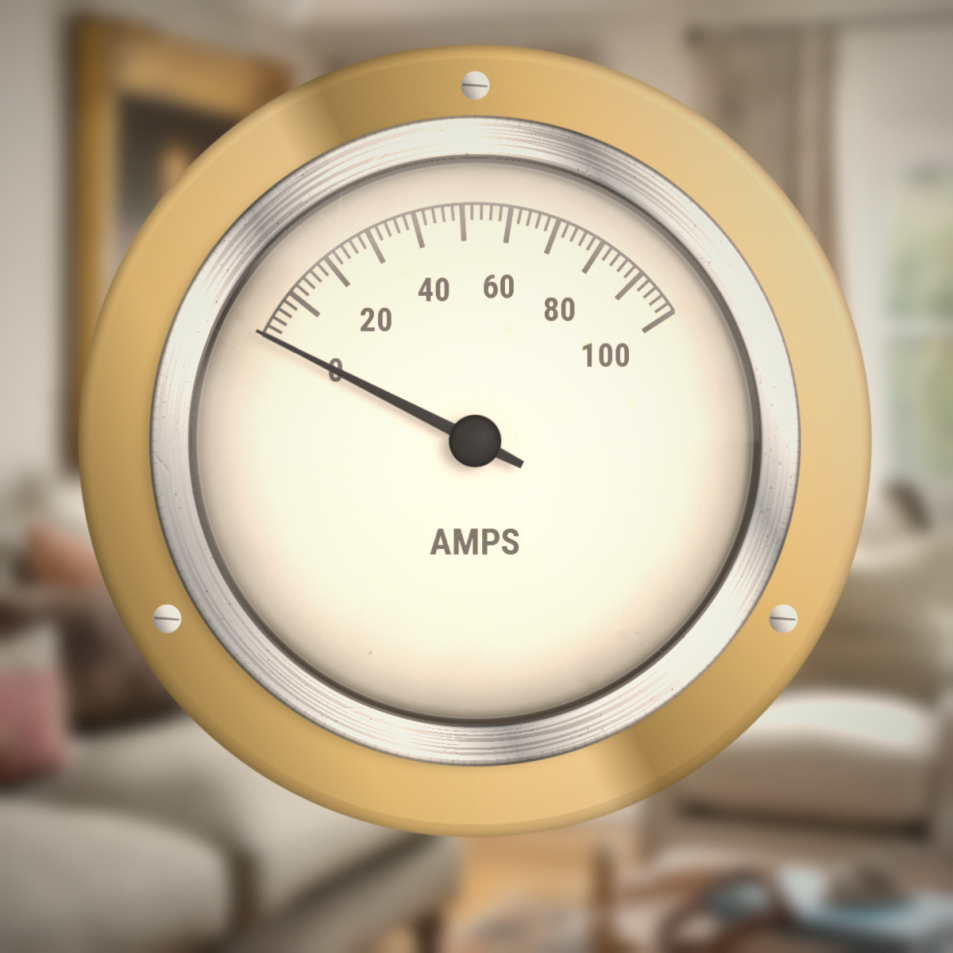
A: {"value": 0, "unit": "A"}
